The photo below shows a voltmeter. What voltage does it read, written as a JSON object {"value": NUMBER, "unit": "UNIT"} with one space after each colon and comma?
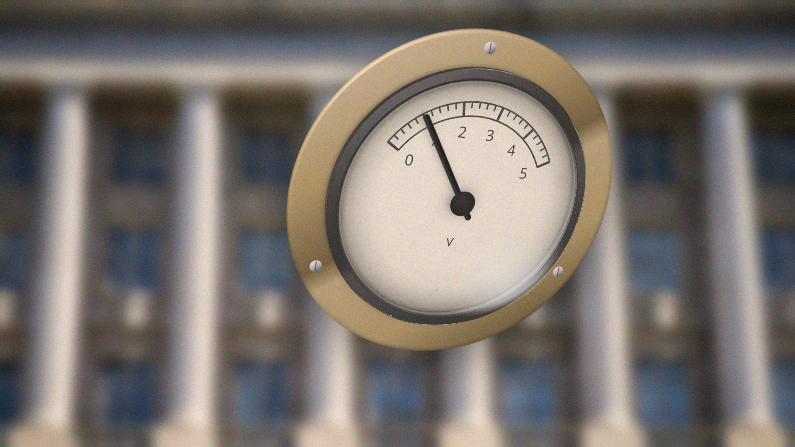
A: {"value": 1, "unit": "V"}
